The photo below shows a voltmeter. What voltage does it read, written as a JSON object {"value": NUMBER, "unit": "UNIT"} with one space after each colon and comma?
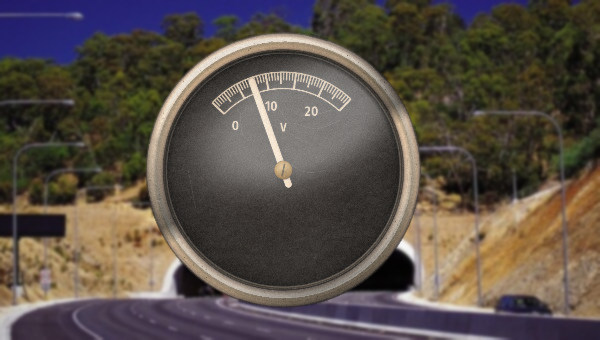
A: {"value": 7.5, "unit": "V"}
